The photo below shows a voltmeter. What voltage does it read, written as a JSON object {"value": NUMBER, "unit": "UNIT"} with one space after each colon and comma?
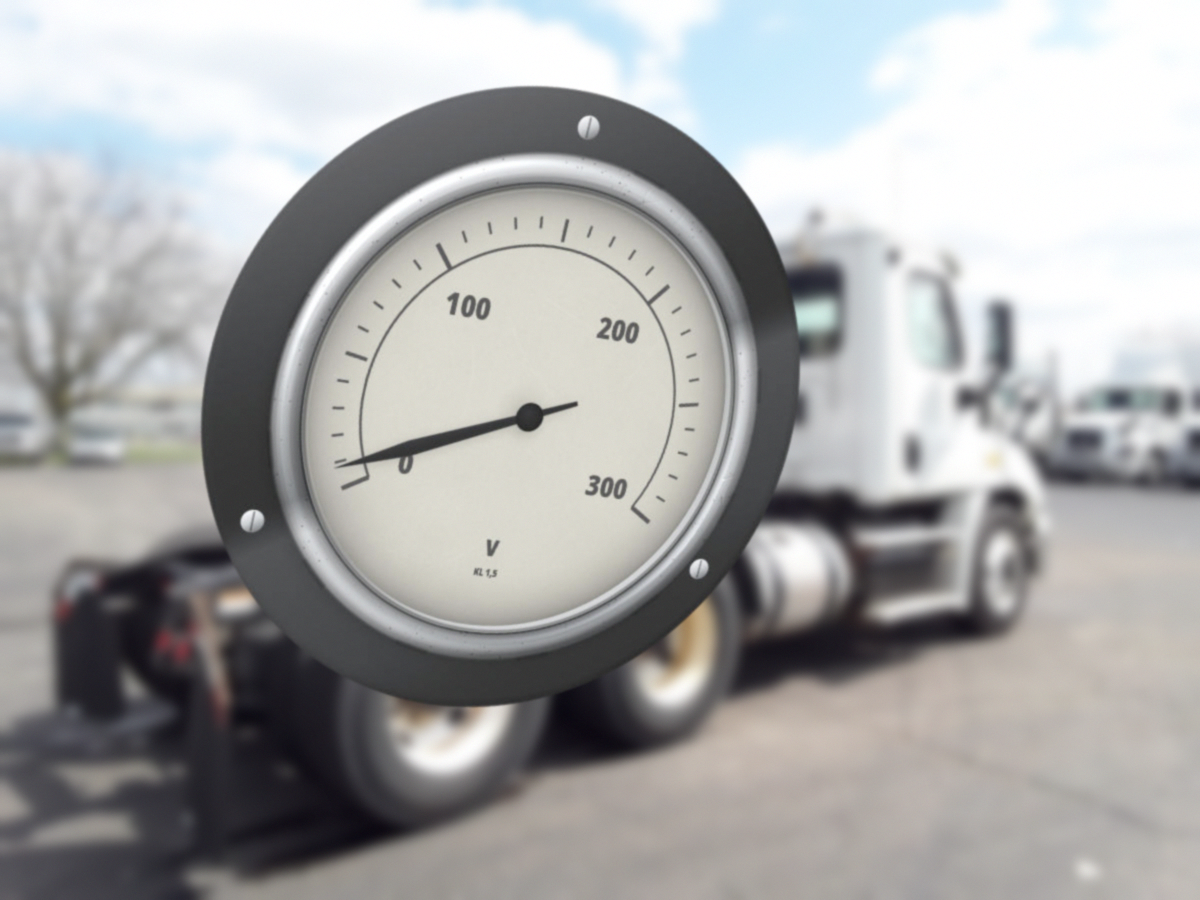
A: {"value": 10, "unit": "V"}
